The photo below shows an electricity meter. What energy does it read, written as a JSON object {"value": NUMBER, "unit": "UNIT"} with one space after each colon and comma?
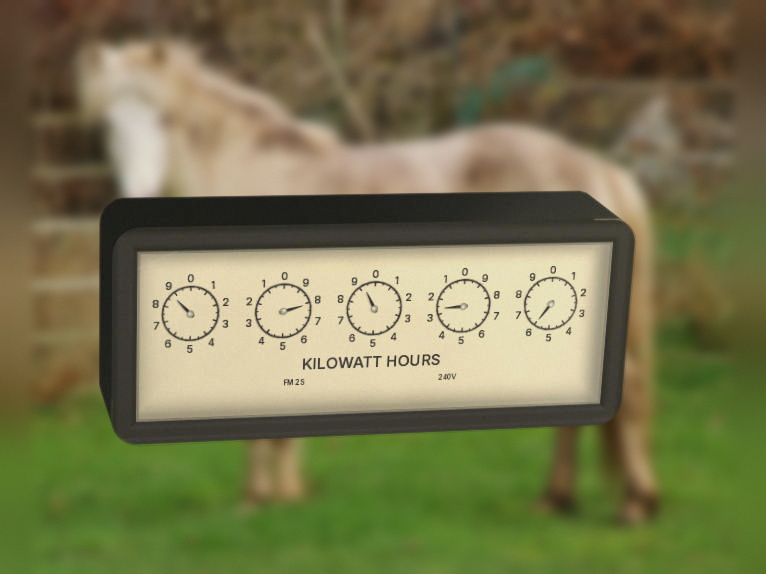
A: {"value": 87926, "unit": "kWh"}
